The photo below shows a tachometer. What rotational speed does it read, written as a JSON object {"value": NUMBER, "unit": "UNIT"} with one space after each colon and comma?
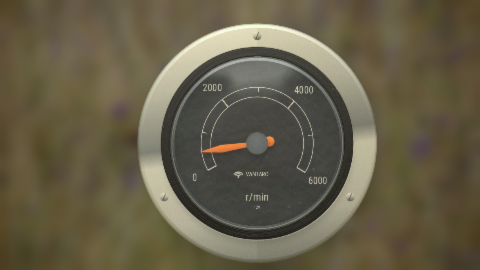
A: {"value": 500, "unit": "rpm"}
